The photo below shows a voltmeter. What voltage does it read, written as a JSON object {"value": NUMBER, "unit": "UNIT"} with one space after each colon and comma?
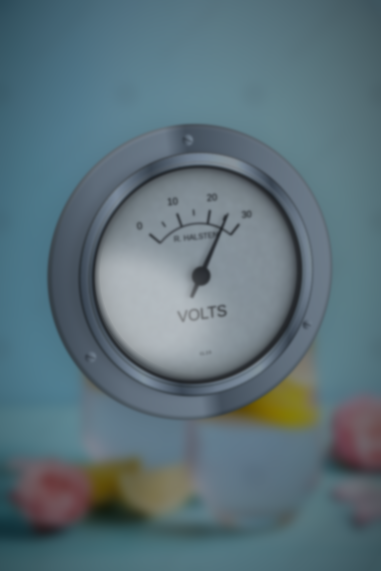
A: {"value": 25, "unit": "V"}
